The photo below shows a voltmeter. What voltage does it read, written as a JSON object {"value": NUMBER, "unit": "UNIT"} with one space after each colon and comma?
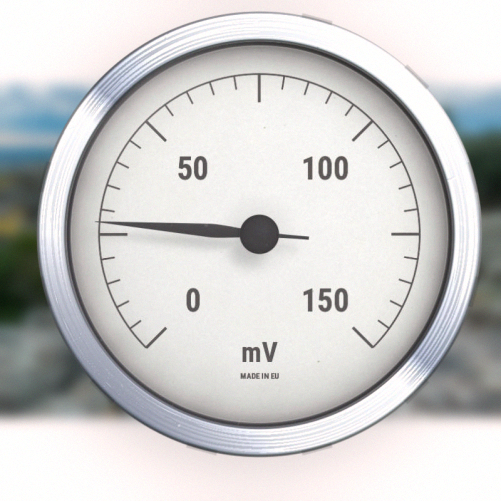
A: {"value": 27.5, "unit": "mV"}
